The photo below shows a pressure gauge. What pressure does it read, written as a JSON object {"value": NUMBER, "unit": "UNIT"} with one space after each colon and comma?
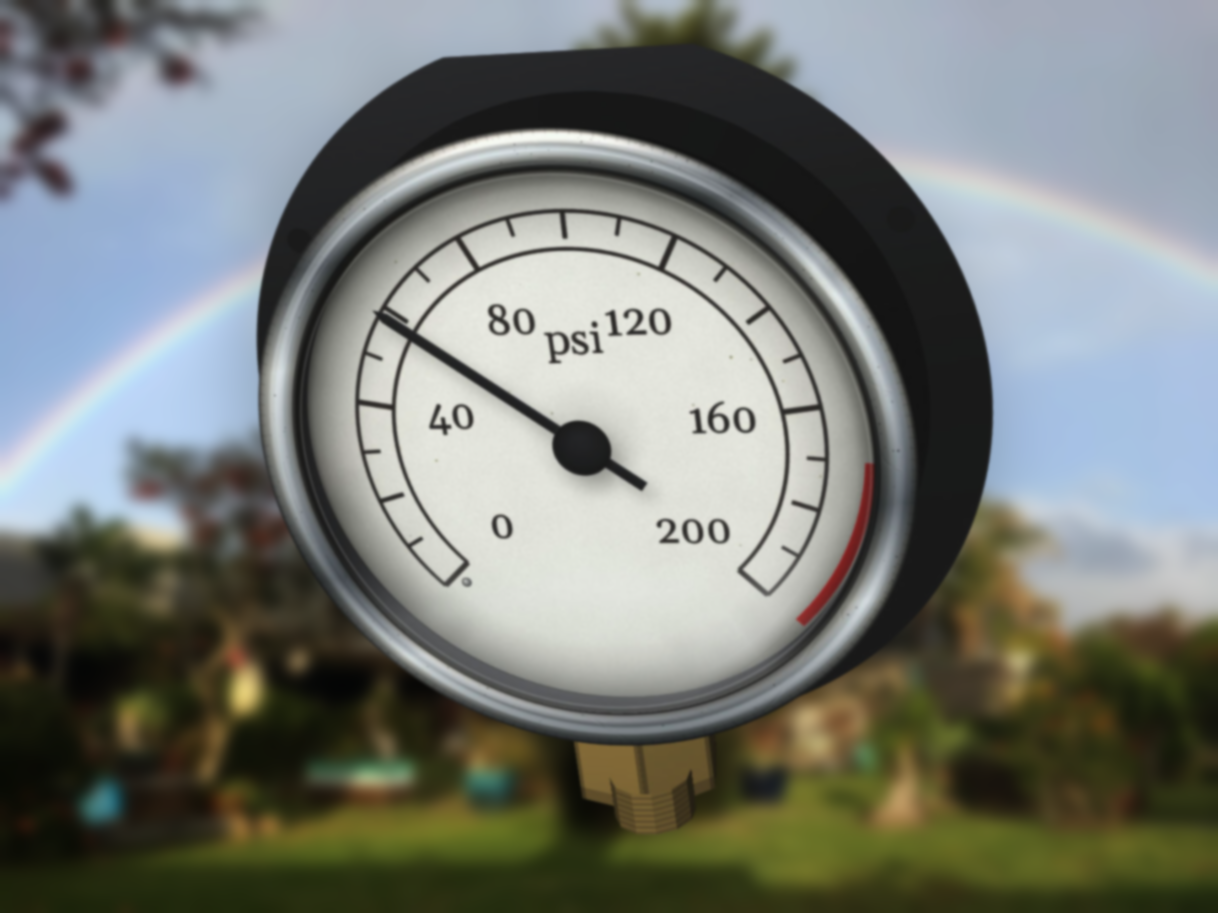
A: {"value": 60, "unit": "psi"}
